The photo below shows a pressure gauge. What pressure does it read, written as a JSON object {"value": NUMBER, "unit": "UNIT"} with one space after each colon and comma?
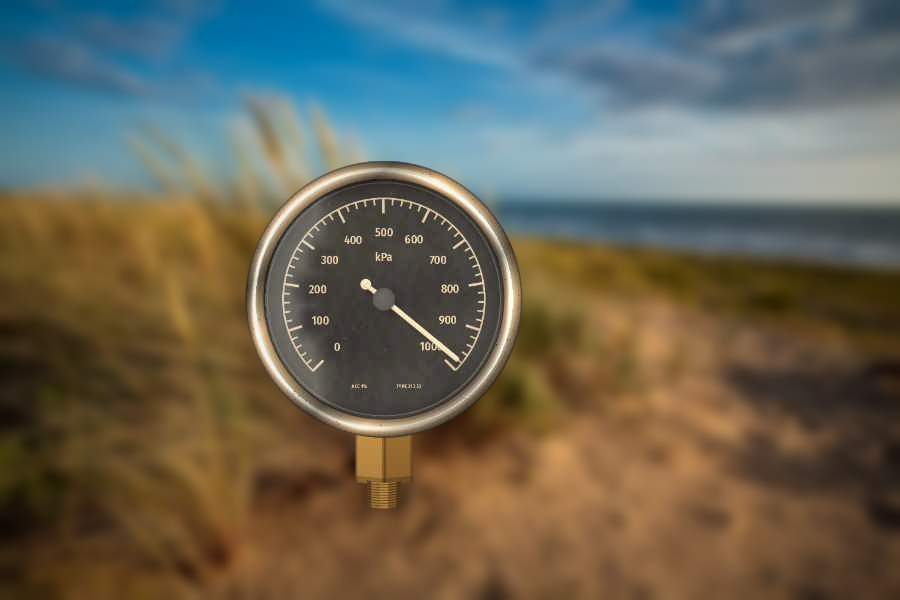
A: {"value": 980, "unit": "kPa"}
